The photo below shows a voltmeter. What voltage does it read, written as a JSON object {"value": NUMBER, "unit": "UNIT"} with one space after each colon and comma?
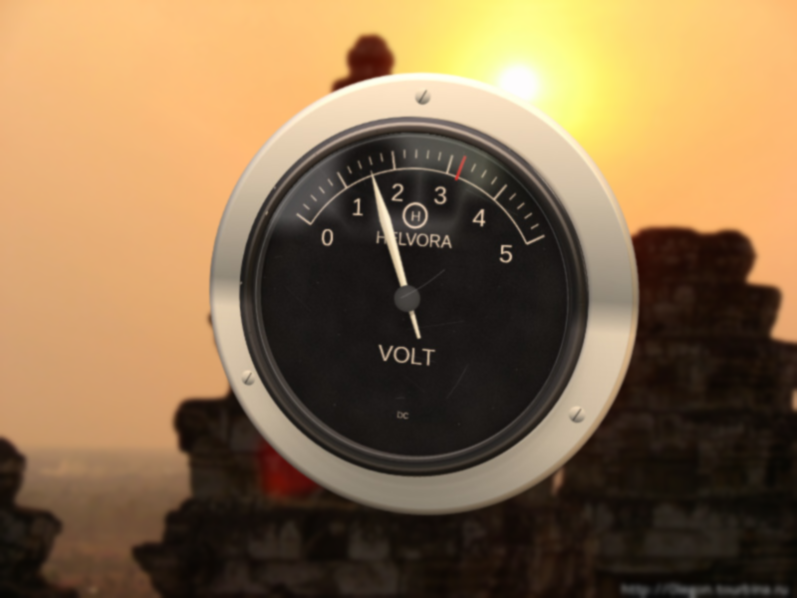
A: {"value": 1.6, "unit": "V"}
